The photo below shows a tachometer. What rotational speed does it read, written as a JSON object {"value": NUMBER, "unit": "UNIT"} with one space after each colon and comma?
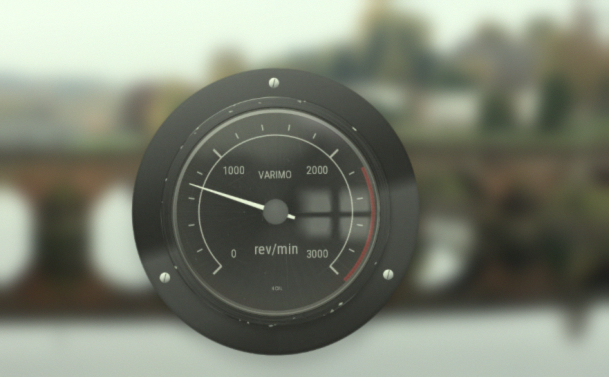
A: {"value": 700, "unit": "rpm"}
